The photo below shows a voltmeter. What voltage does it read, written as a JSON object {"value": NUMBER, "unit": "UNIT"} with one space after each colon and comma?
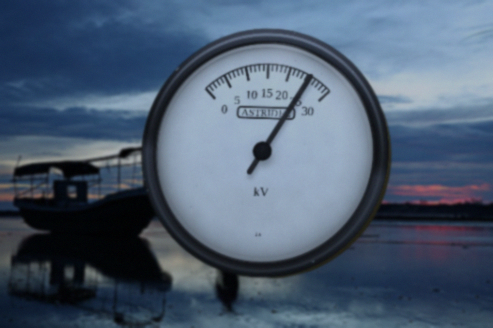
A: {"value": 25, "unit": "kV"}
